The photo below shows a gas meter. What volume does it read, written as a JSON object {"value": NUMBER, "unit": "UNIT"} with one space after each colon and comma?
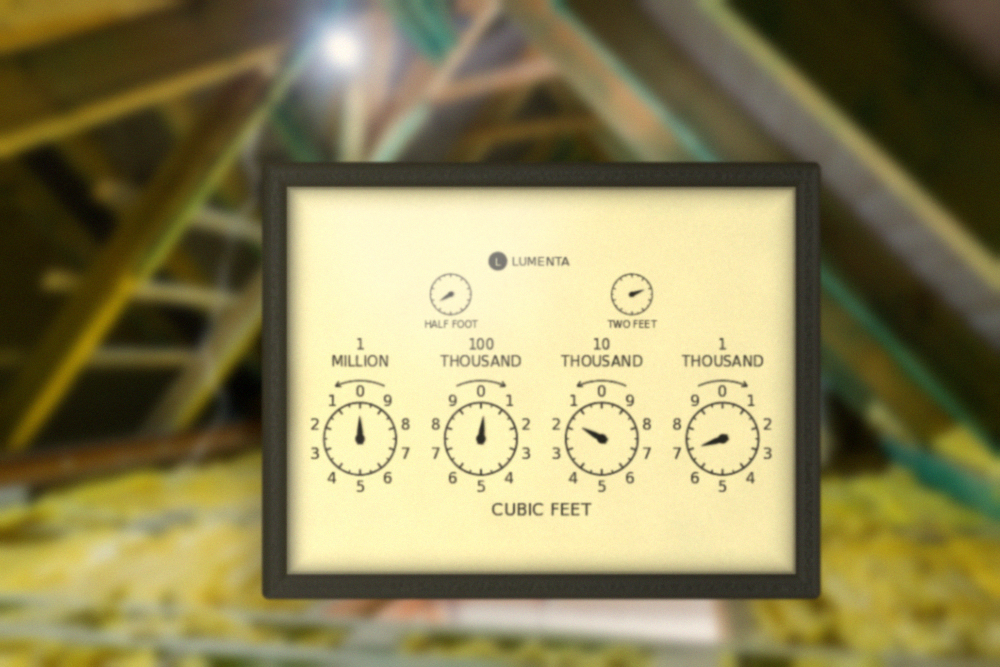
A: {"value": 1700, "unit": "ft³"}
